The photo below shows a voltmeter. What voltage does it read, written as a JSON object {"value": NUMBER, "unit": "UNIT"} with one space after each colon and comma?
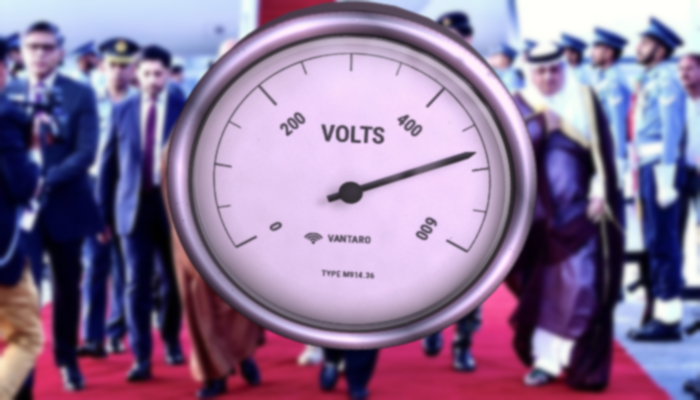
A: {"value": 475, "unit": "V"}
